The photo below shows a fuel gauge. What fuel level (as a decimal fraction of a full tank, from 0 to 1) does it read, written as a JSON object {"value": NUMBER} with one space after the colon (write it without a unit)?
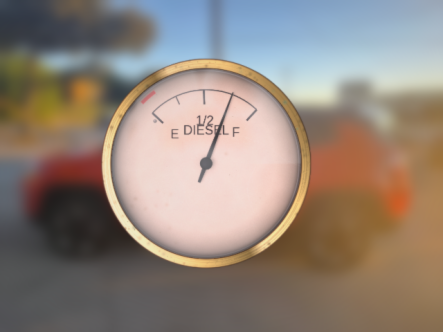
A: {"value": 0.75}
